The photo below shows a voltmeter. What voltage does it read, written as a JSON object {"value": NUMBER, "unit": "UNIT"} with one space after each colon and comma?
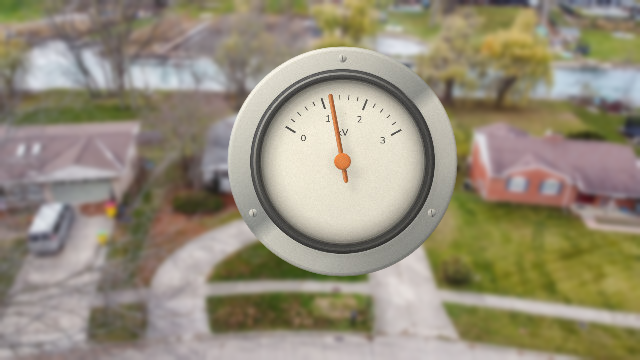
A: {"value": 1.2, "unit": "kV"}
